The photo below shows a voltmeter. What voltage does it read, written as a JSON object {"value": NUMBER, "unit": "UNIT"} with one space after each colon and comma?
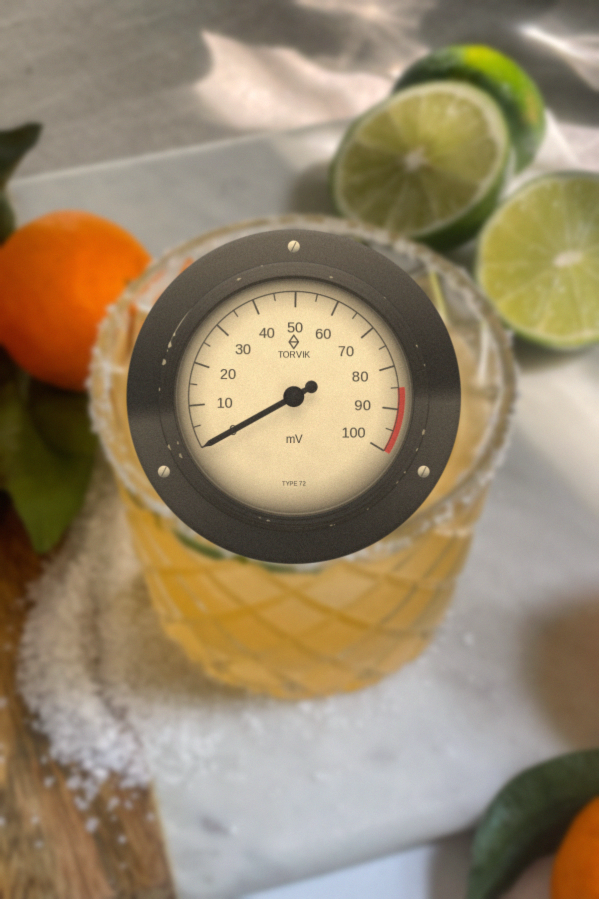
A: {"value": 0, "unit": "mV"}
